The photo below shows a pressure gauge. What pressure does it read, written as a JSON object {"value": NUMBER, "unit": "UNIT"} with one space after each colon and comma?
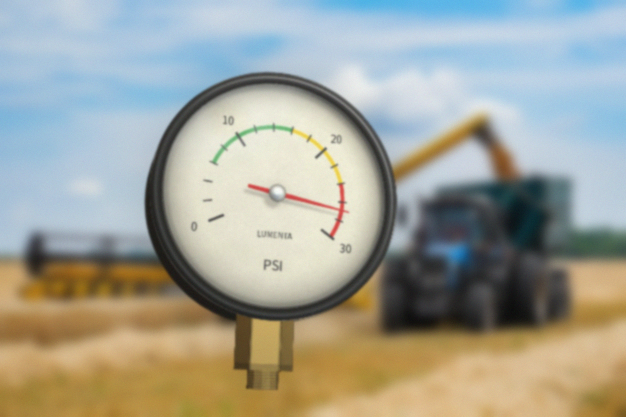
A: {"value": 27, "unit": "psi"}
